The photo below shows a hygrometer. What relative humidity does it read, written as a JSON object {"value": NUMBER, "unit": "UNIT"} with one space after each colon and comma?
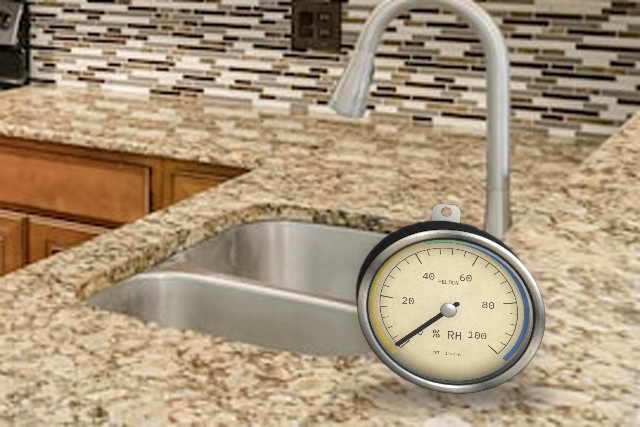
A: {"value": 2, "unit": "%"}
